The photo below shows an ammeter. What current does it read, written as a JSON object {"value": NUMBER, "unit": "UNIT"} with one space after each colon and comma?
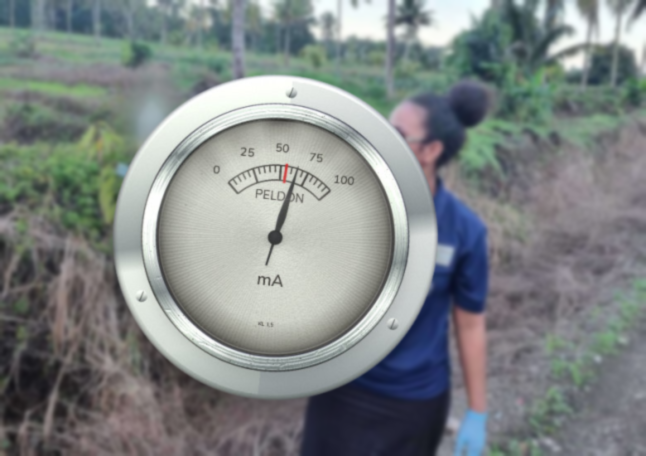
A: {"value": 65, "unit": "mA"}
